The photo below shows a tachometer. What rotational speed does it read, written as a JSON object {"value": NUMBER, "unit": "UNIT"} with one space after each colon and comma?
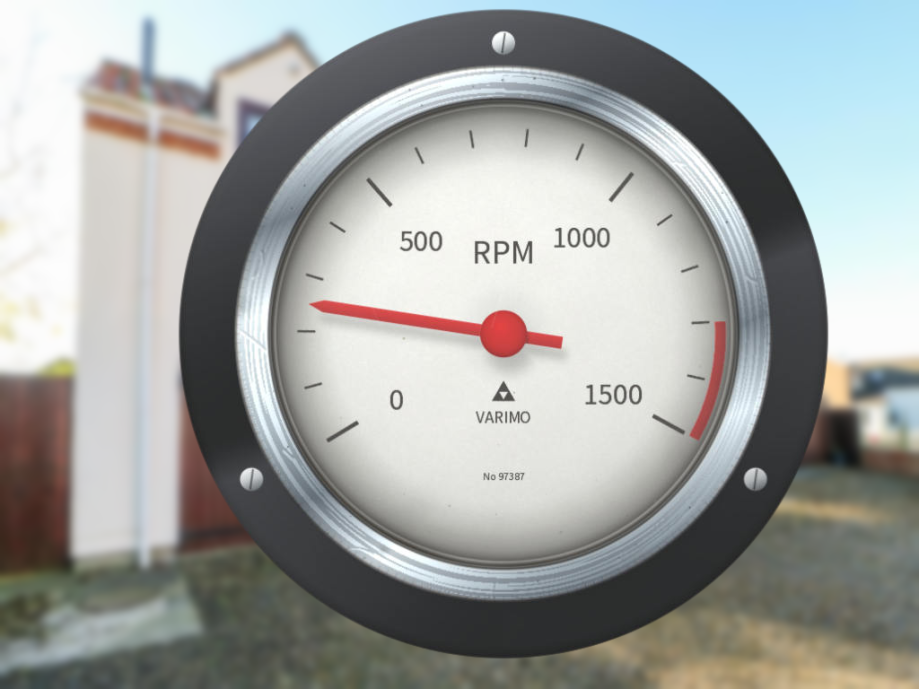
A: {"value": 250, "unit": "rpm"}
